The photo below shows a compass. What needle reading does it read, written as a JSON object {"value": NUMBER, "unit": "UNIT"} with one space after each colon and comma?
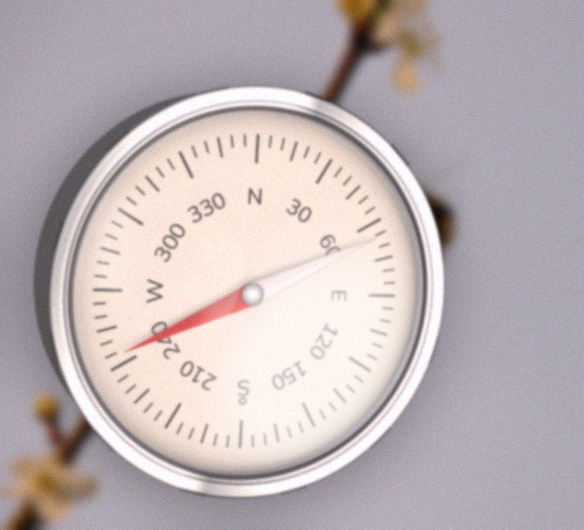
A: {"value": 245, "unit": "°"}
